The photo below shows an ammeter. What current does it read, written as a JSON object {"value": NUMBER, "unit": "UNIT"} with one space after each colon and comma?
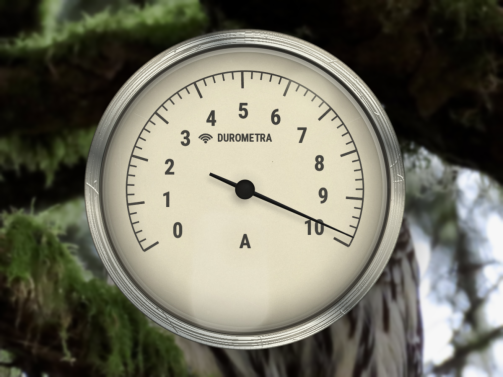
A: {"value": 9.8, "unit": "A"}
